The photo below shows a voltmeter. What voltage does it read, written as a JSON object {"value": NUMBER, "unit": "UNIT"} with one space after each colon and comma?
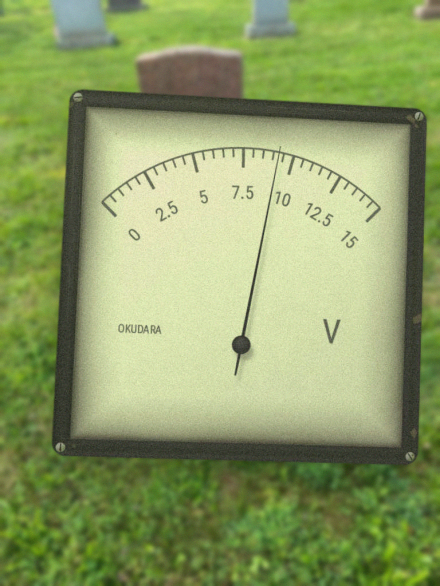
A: {"value": 9.25, "unit": "V"}
